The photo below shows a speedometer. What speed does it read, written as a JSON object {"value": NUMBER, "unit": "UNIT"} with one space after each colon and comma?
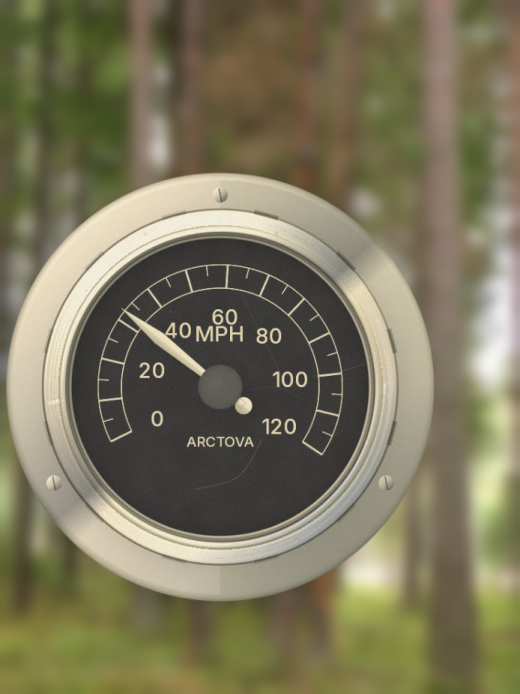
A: {"value": 32.5, "unit": "mph"}
